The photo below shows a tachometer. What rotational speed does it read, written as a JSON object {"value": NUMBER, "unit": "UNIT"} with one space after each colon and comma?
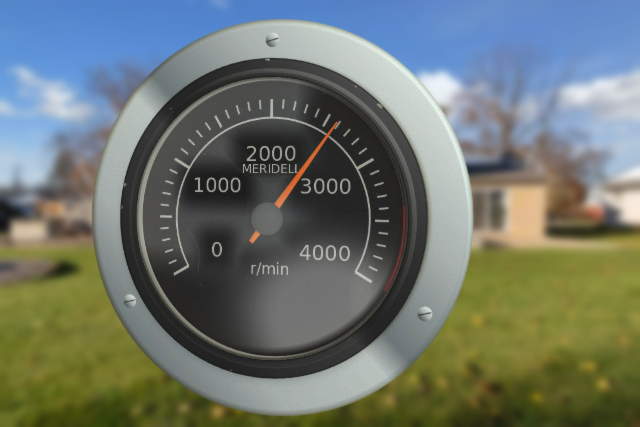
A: {"value": 2600, "unit": "rpm"}
